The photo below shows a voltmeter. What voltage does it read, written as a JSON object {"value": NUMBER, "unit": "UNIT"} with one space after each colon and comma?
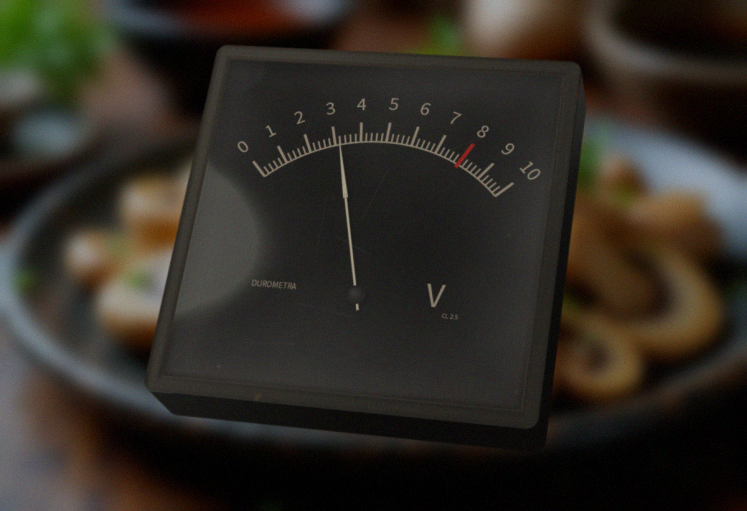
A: {"value": 3.2, "unit": "V"}
